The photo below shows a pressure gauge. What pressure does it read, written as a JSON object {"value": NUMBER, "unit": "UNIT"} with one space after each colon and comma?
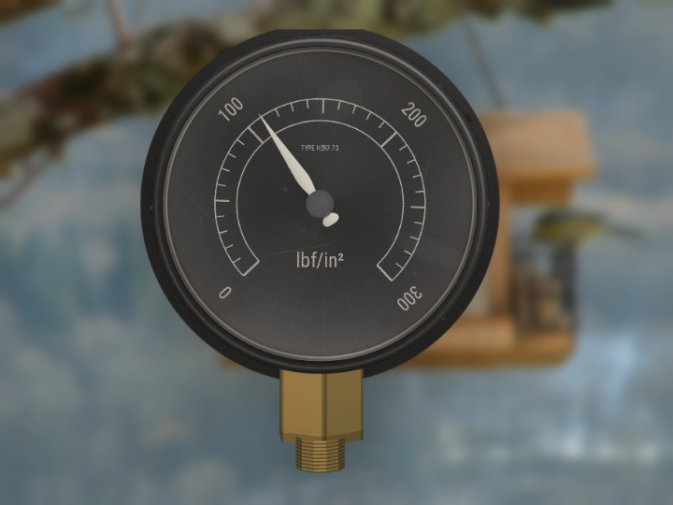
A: {"value": 110, "unit": "psi"}
